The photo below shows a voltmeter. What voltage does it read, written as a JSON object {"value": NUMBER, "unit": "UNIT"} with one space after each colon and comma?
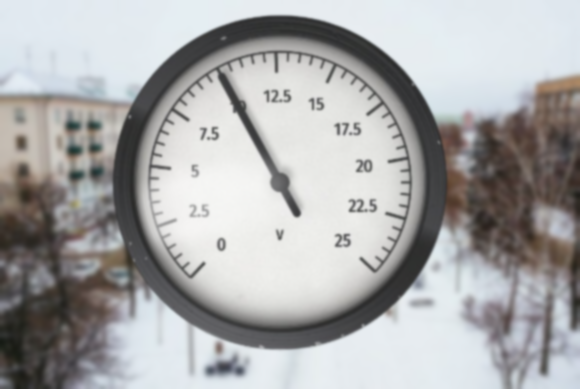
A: {"value": 10, "unit": "V"}
